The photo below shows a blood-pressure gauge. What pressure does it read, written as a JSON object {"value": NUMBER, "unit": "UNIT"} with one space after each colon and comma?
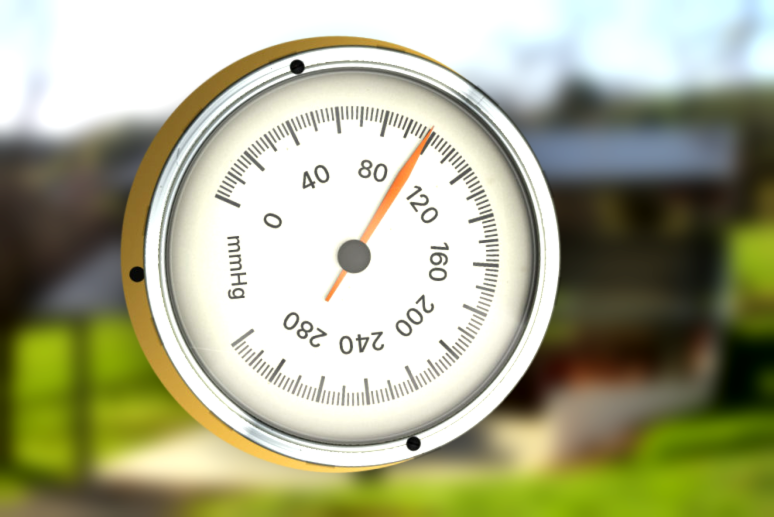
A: {"value": 98, "unit": "mmHg"}
